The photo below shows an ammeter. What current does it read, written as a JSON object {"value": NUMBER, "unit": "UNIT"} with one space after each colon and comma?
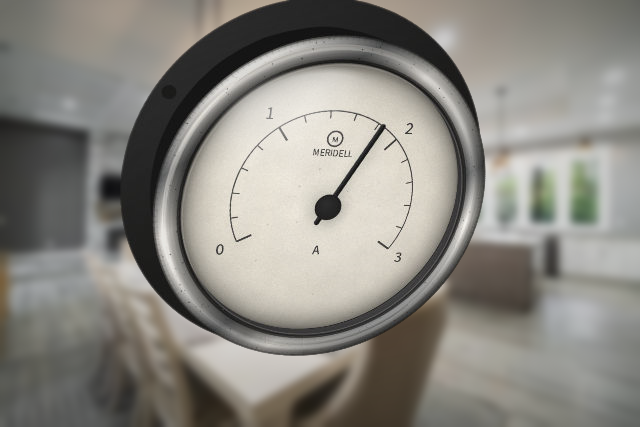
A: {"value": 1.8, "unit": "A"}
